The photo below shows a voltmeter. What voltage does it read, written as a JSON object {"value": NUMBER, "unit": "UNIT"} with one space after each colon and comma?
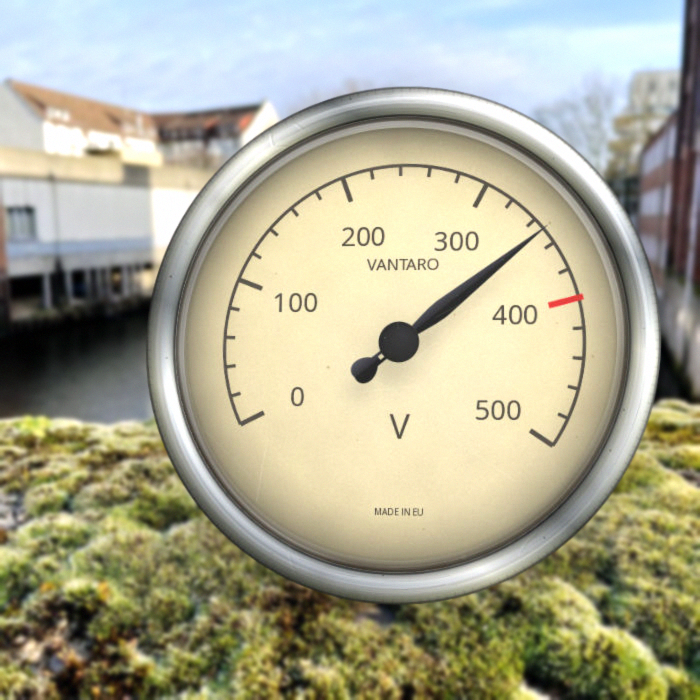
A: {"value": 350, "unit": "V"}
